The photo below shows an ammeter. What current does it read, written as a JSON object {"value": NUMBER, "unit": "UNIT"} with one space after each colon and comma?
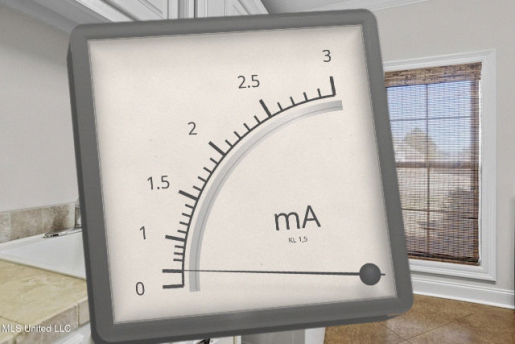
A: {"value": 0.5, "unit": "mA"}
